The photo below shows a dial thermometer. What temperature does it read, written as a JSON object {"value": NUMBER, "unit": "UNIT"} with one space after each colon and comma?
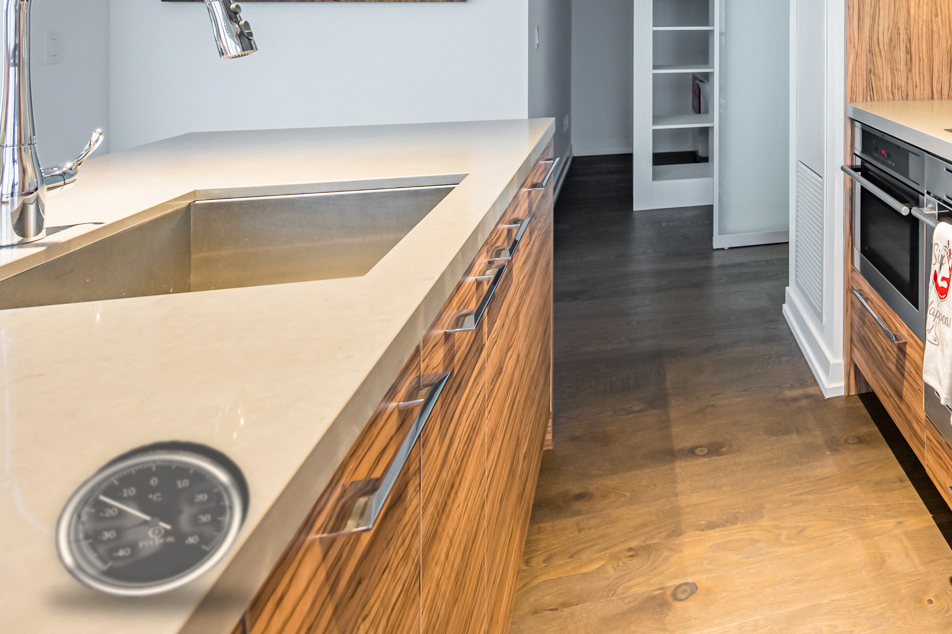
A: {"value": -15, "unit": "°C"}
